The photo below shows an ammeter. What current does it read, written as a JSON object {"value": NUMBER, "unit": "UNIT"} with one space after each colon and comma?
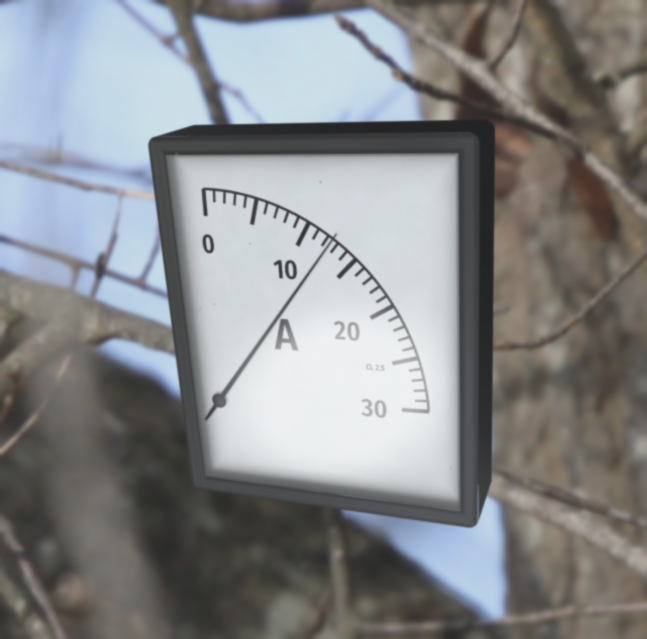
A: {"value": 12.5, "unit": "A"}
